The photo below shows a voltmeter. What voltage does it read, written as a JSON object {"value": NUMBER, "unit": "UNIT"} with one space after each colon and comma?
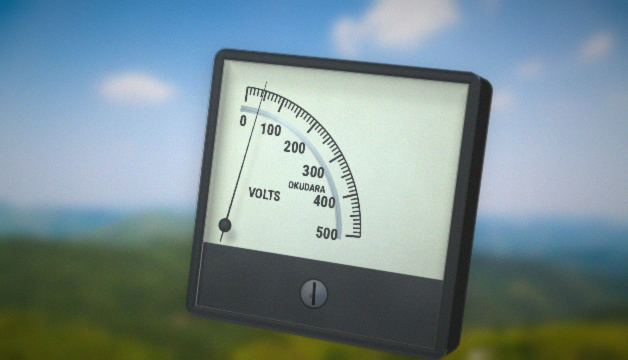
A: {"value": 50, "unit": "V"}
